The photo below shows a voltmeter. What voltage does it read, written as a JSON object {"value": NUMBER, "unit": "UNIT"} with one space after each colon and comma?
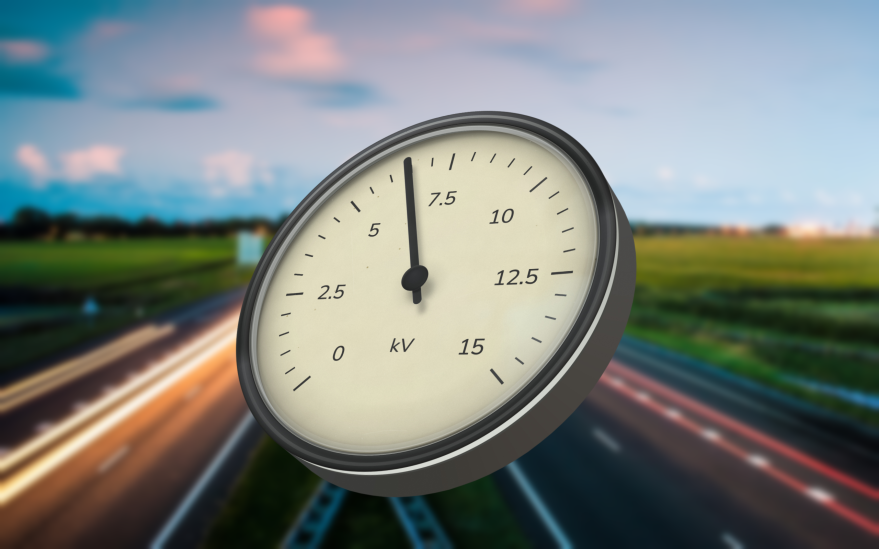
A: {"value": 6.5, "unit": "kV"}
